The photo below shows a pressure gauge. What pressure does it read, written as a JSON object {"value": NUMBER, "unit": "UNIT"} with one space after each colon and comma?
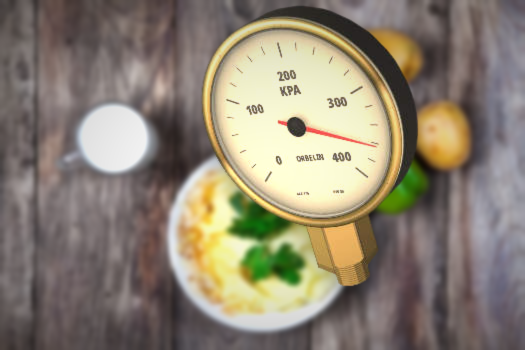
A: {"value": 360, "unit": "kPa"}
